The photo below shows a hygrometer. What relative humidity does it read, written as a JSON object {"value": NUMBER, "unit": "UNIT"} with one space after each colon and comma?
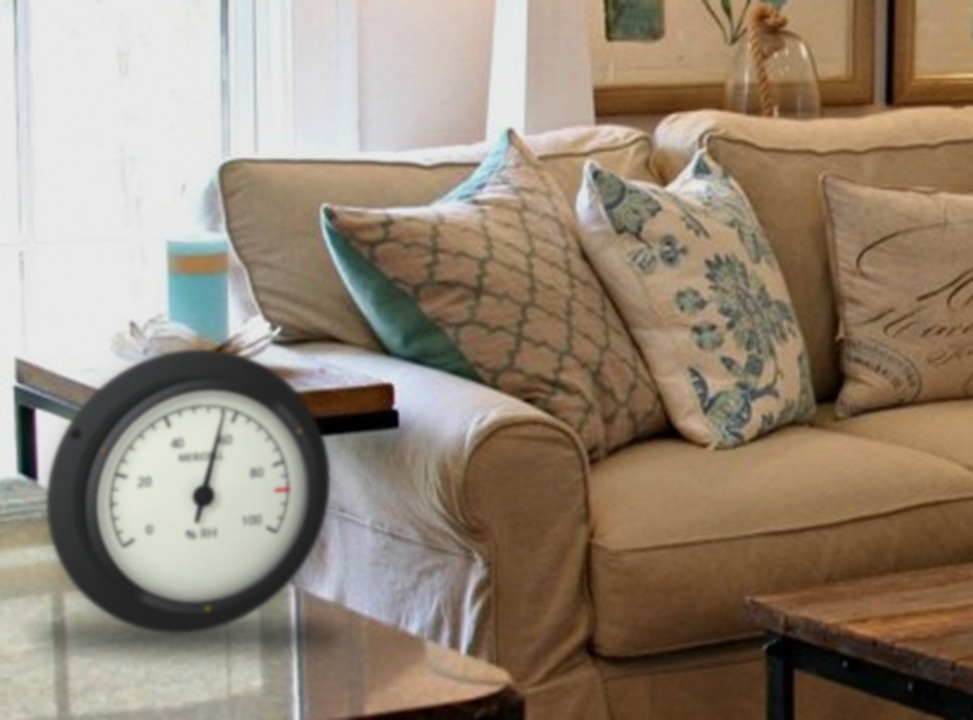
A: {"value": 56, "unit": "%"}
